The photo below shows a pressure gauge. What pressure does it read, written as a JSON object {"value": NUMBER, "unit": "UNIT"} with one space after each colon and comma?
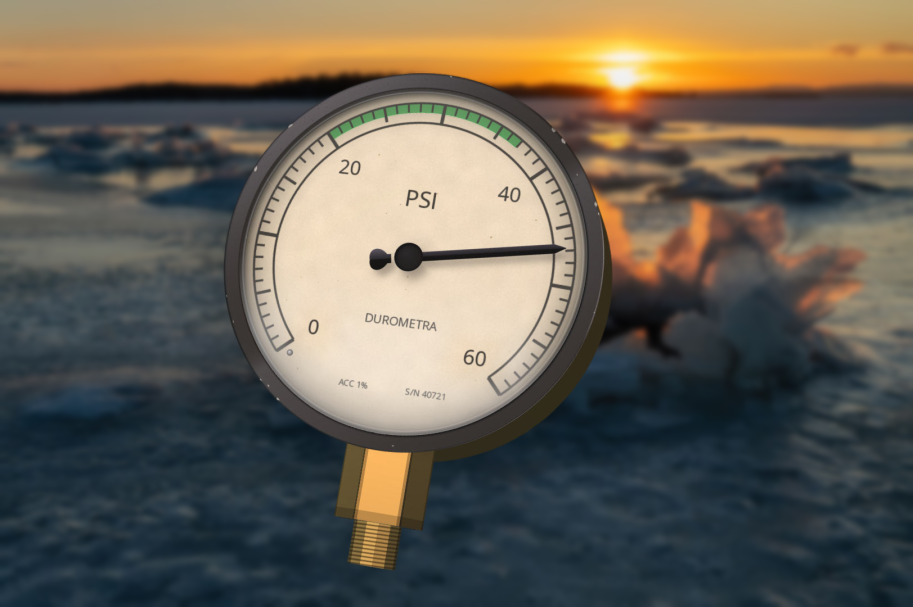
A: {"value": 47, "unit": "psi"}
